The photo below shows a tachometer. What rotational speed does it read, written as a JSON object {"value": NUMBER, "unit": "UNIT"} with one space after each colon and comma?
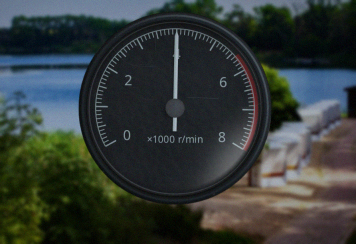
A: {"value": 4000, "unit": "rpm"}
